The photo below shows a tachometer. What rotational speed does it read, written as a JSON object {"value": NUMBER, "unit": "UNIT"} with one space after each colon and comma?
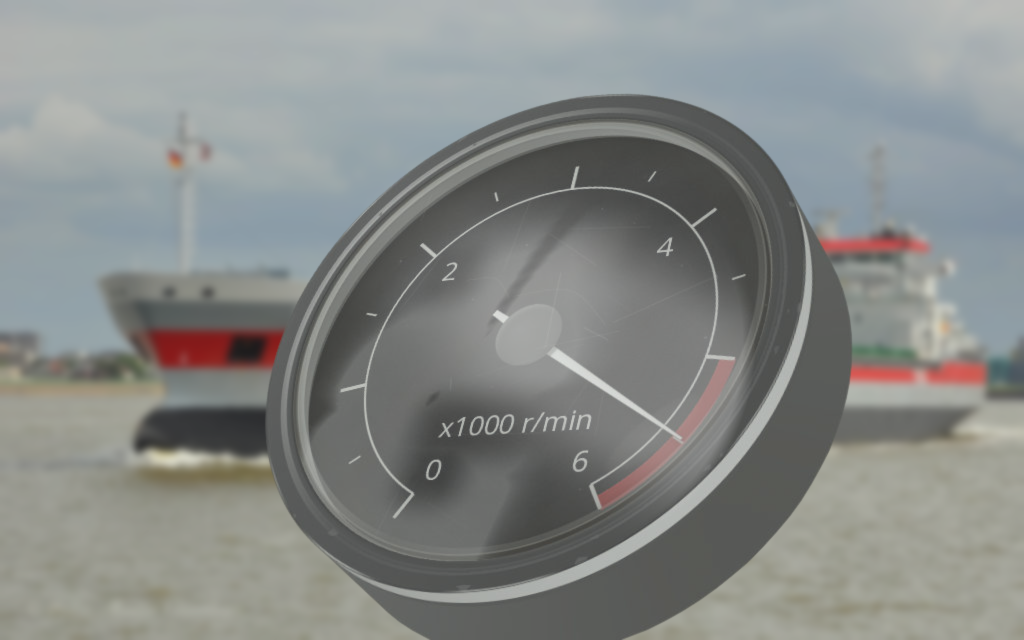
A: {"value": 5500, "unit": "rpm"}
